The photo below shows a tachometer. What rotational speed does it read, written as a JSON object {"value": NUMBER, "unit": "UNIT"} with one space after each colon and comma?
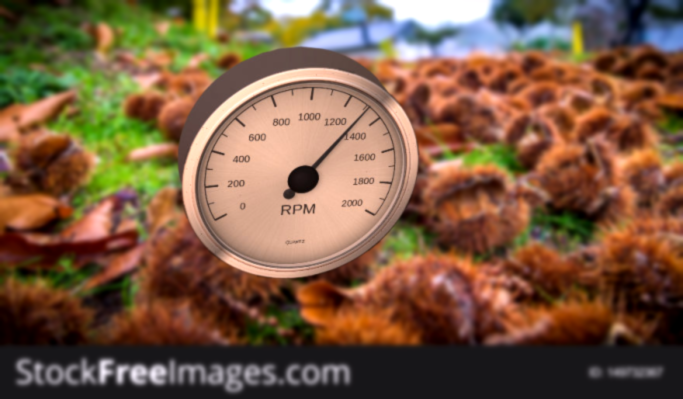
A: {"value": 1300, "unit": "rpm"}
